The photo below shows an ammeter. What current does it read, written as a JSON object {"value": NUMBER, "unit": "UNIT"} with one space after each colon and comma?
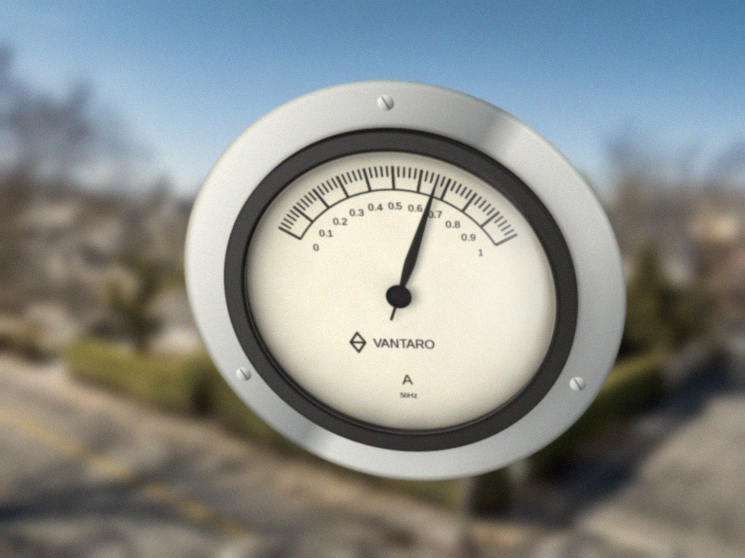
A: {"value": 0.66, "unit": "A"}
